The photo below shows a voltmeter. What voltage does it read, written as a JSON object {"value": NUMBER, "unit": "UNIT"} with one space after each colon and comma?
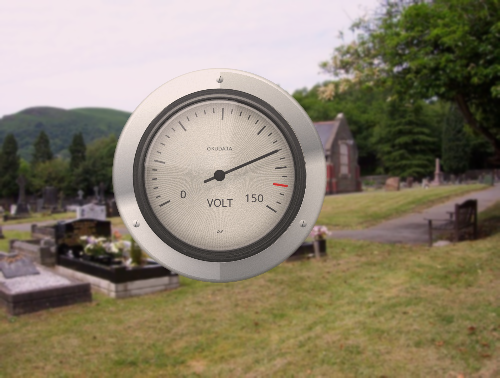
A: {"value": 115, "unit": "V"}
